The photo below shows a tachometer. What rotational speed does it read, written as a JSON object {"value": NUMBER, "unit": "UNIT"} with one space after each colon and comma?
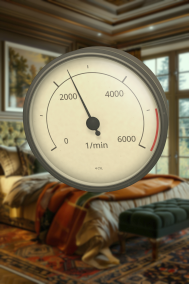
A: {"value": 2500, "unit": "rpm"}
